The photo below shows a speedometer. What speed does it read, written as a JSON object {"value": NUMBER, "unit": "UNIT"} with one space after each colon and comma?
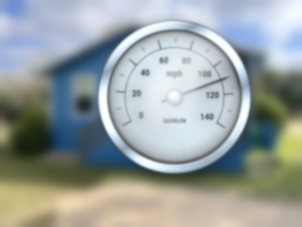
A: {"value": 110, "unit": "mph"}
